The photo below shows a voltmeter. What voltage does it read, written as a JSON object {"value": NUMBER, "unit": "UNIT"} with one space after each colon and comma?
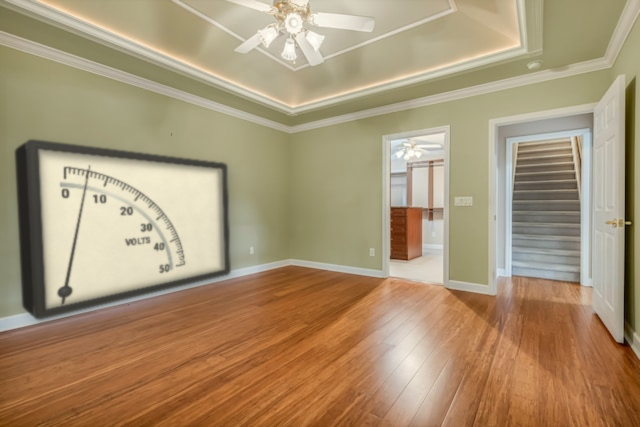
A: {"value": 5, "unit": "V"}
